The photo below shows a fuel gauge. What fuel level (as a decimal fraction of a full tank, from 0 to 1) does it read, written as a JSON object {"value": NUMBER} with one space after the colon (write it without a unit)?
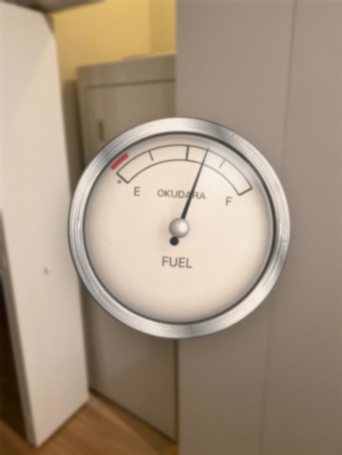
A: {"value": 0.625}
